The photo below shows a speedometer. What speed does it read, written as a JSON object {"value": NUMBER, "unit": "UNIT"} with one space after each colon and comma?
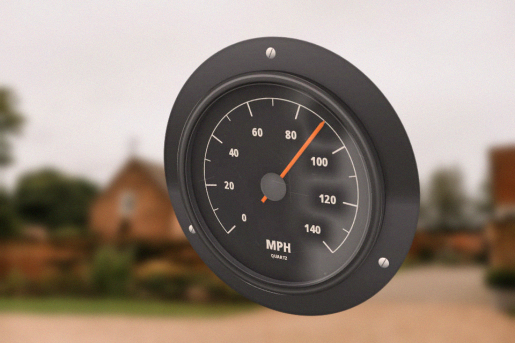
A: {"value": 90, "unit": "mph"}
